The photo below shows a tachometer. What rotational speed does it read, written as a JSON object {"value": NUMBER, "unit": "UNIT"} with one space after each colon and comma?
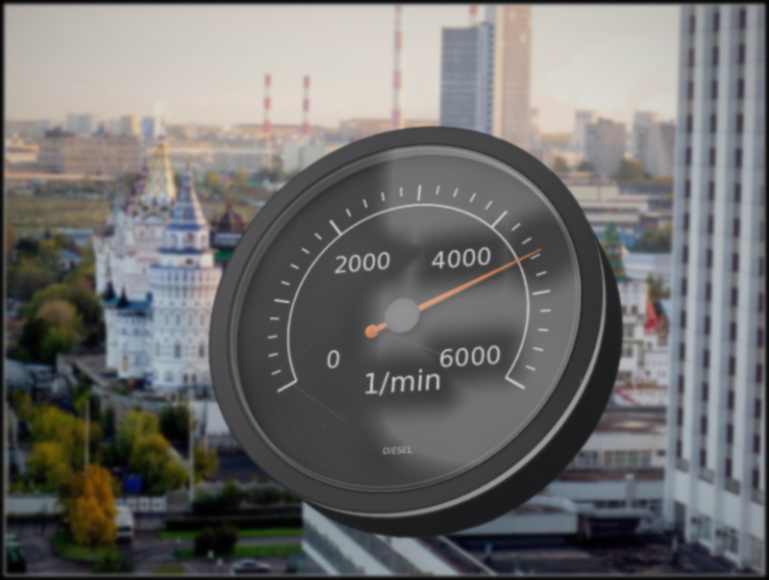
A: {"value": 4600, "unit": "rpm"}
